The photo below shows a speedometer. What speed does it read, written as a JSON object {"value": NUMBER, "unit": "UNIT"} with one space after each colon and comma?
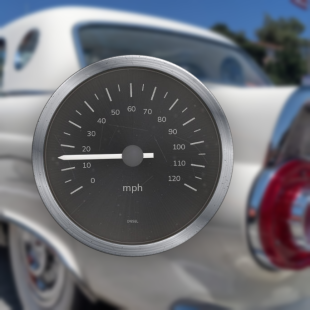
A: {"value": 15, "unit": "mph"}
